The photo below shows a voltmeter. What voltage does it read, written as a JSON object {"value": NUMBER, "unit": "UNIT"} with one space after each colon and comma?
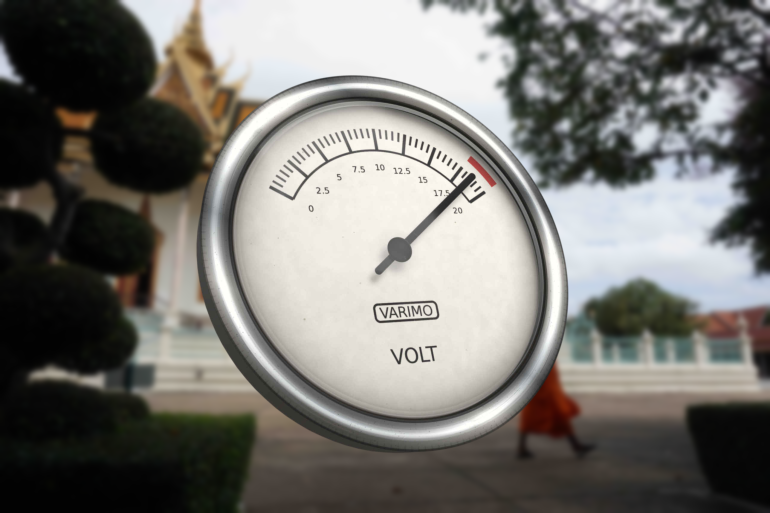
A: {"value": 18.5, "unit": "V"}
